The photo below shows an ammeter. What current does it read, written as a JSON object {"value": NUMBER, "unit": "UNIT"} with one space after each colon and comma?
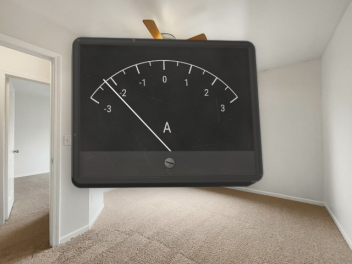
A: {"value": -2.25, "unit": "A"}
